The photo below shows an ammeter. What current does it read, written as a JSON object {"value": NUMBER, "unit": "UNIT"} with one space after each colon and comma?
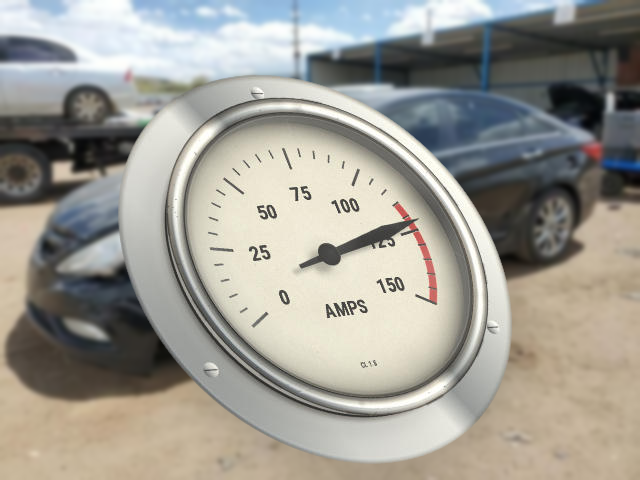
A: {"value": 122.5, "unit": "A"}
